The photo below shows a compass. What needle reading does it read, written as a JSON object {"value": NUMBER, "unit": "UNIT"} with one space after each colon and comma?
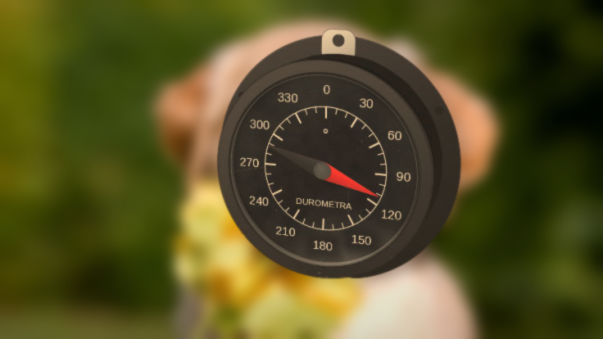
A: {"value": 110, "unit": "°"}
